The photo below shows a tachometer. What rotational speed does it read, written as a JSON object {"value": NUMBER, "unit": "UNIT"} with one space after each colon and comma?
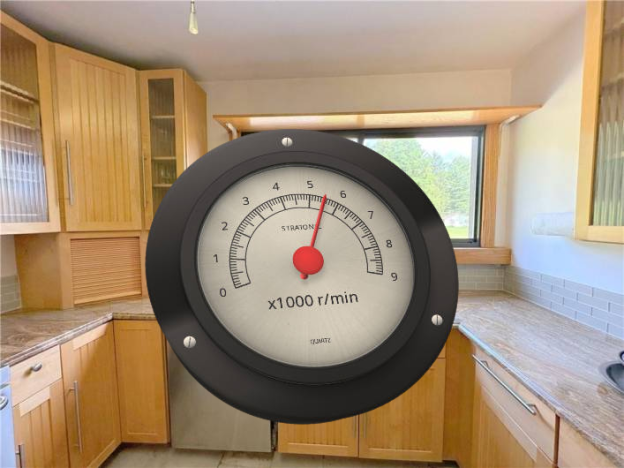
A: {"value": 5500, "unit": "rpm"}
